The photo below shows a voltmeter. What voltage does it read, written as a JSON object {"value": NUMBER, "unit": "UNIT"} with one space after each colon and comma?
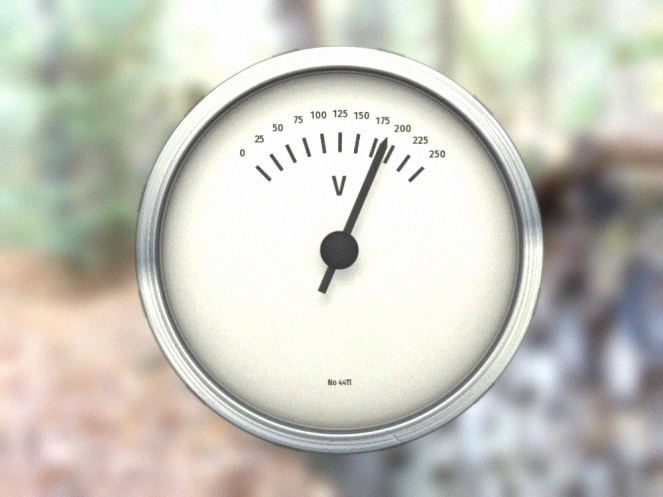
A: {"value": 187.5, "unit": "V"}
